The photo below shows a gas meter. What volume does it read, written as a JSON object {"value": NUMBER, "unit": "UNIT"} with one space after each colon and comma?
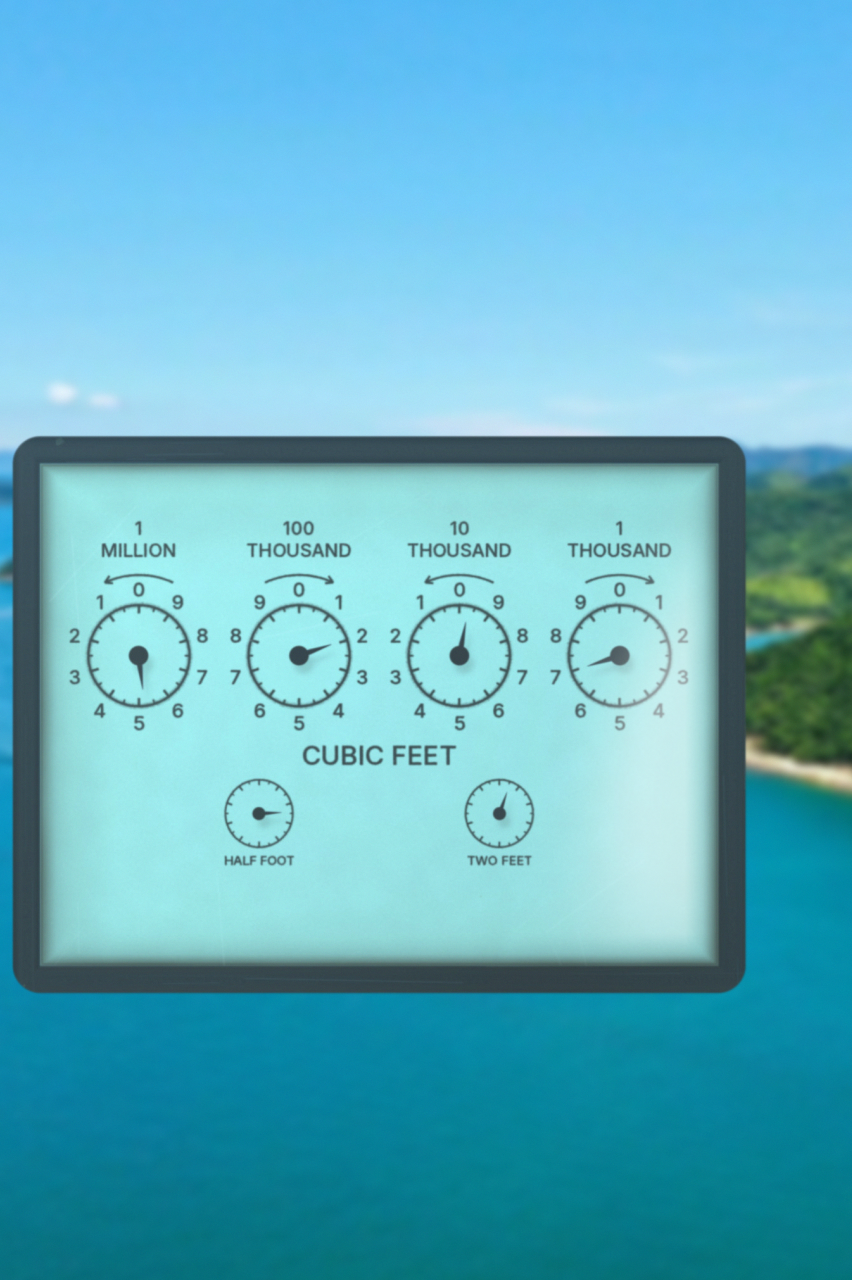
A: {"value": 519700, "unit": "ft³"}
